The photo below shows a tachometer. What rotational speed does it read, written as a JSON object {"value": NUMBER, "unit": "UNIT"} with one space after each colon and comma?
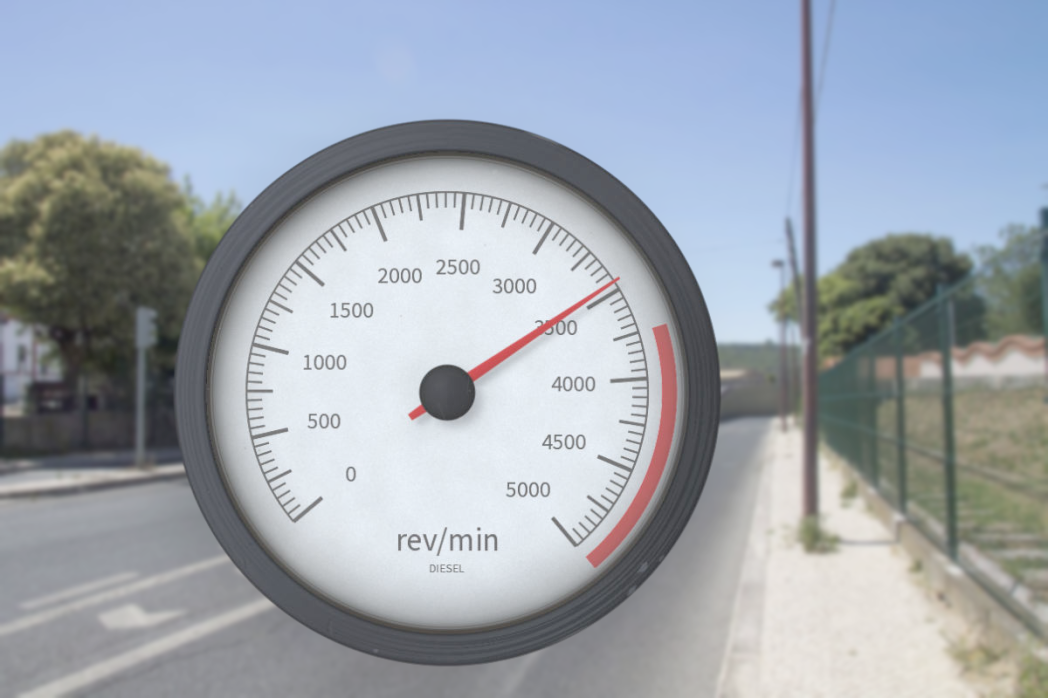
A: {"value": 3450, "unit": "rpm"}
